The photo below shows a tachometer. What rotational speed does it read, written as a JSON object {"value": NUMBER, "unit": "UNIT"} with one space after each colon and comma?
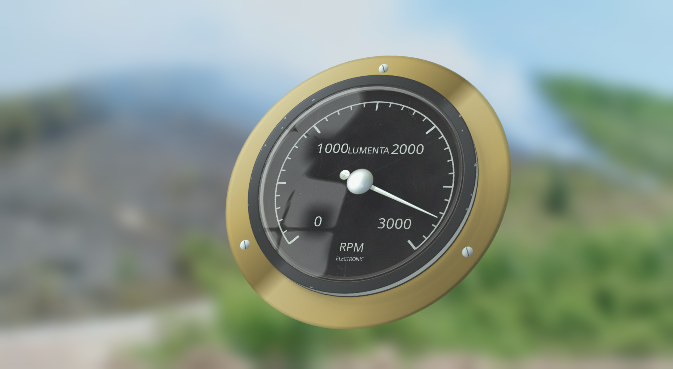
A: {"value": 2750, "unit": "rpm"}
